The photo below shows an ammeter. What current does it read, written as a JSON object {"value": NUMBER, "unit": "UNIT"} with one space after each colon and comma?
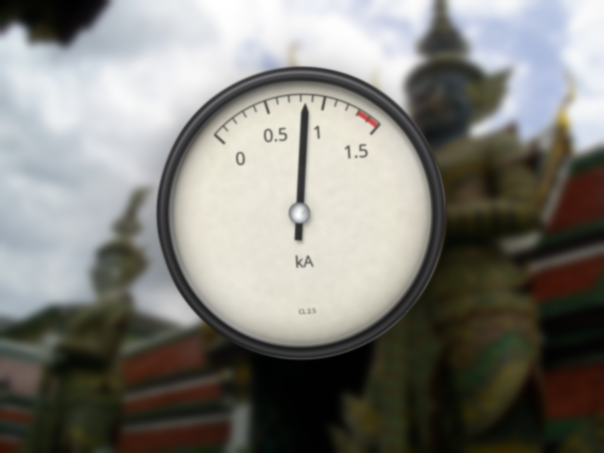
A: {"value": 0.85, "unit": "kA"}
